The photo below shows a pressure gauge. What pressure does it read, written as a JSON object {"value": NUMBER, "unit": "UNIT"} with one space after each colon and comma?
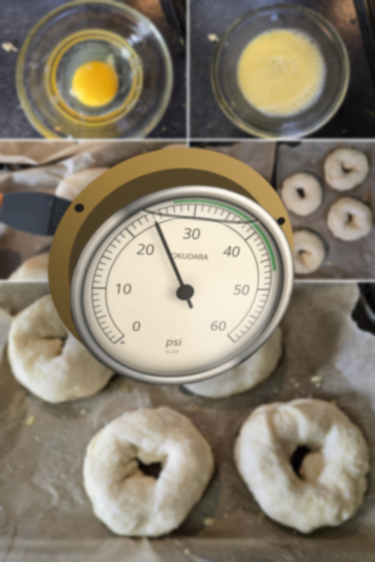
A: {"value": 24, "unit": "psi"}
